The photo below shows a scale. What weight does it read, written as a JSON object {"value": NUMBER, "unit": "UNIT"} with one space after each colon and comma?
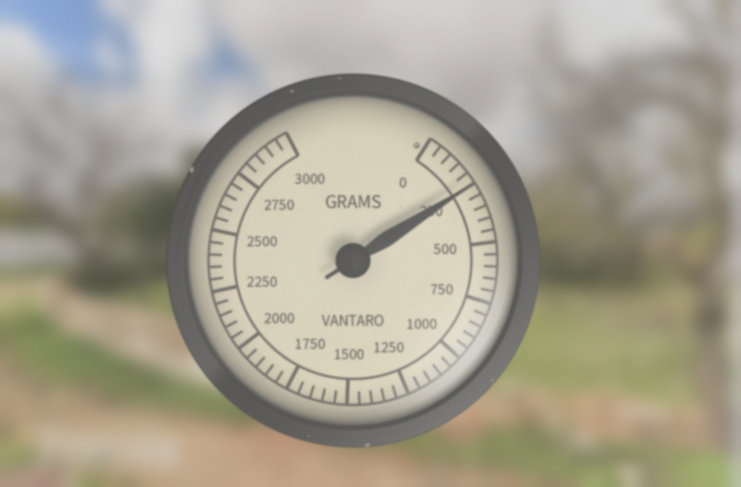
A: {"value": 250, "unit": "g"}
